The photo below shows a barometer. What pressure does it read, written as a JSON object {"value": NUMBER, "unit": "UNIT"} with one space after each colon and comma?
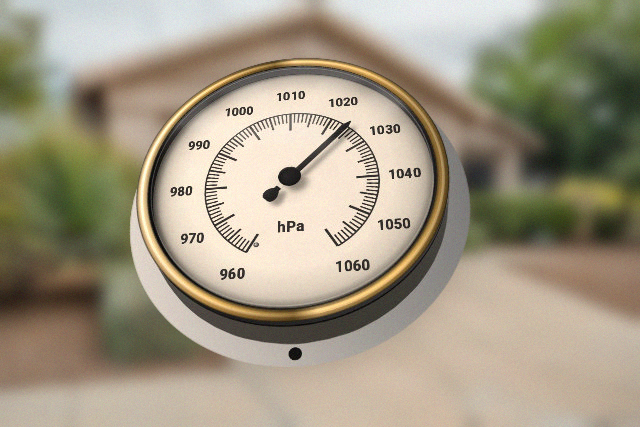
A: {"value": 1025, "unit": "hPa"}
